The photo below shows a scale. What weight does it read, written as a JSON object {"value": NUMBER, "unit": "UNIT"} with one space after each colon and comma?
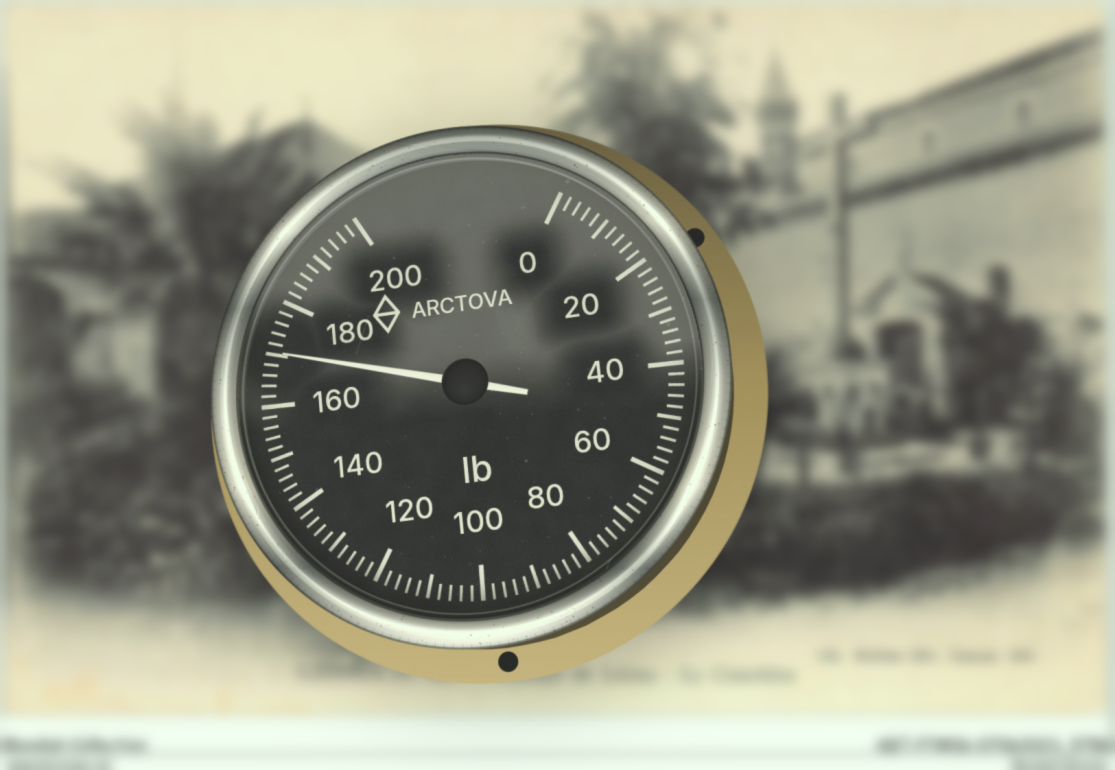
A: {"value": 170, "unit": "lb"}
